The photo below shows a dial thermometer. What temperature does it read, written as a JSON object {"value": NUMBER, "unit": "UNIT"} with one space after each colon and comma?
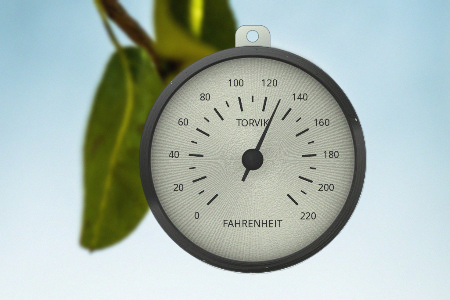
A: {"value": 130, "unit": "°F"}
